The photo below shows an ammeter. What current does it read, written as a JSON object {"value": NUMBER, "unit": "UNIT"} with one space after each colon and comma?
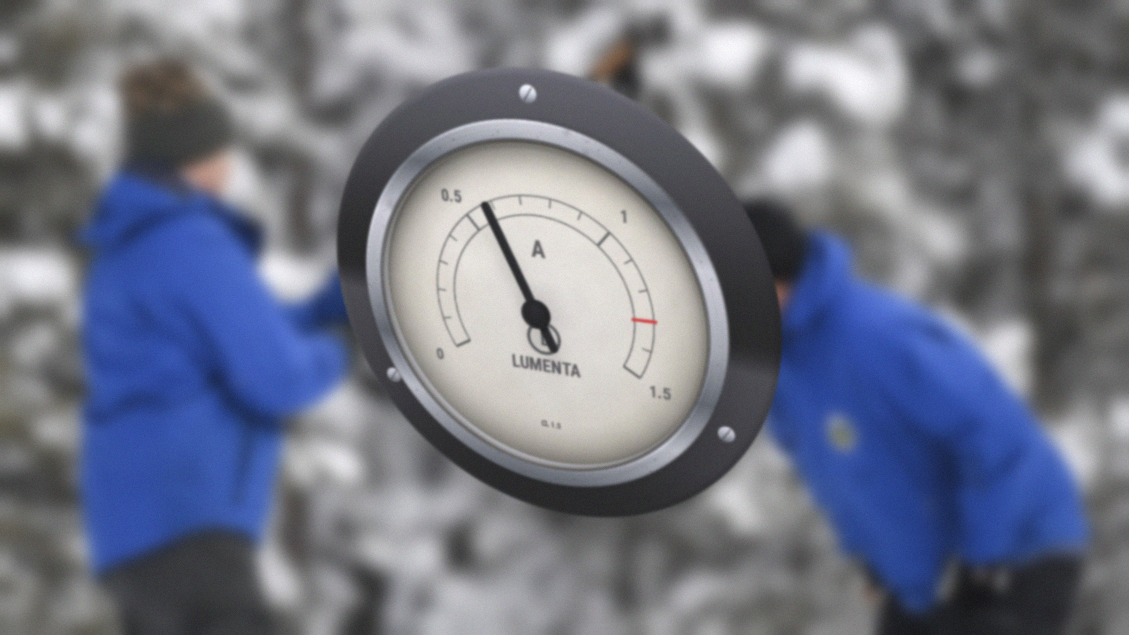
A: {"value": 0.6, "unit": "A"}
